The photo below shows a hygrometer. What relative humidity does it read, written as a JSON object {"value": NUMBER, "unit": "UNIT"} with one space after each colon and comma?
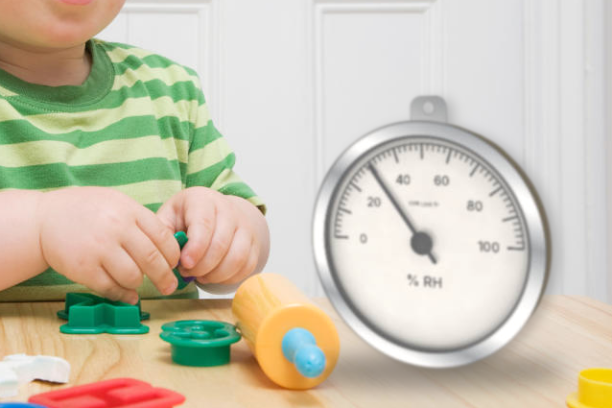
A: {"value": 30, "unit": "%"}
